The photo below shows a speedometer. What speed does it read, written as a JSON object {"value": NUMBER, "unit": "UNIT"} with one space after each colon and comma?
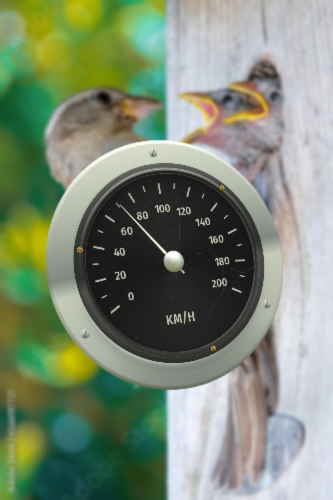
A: {"value": 70, "unit": "km/h"}
